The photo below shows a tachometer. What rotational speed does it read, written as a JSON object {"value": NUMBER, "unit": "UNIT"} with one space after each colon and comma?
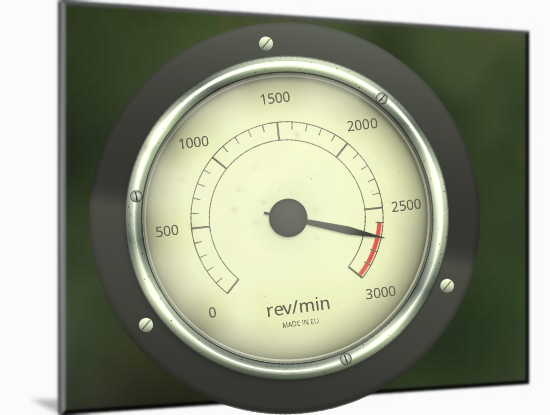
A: {"value": 2700, "unit": "rpm"}
